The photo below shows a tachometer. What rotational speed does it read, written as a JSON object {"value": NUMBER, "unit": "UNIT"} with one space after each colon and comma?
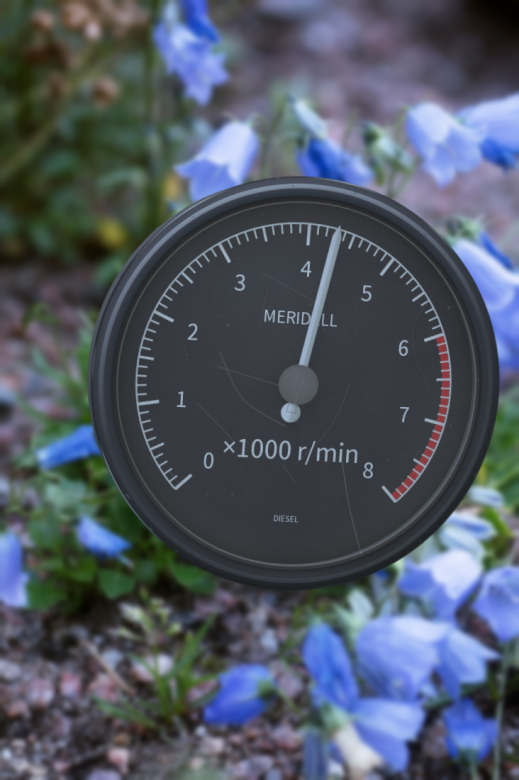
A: {"value": 4300, "unit": "rpm"}
